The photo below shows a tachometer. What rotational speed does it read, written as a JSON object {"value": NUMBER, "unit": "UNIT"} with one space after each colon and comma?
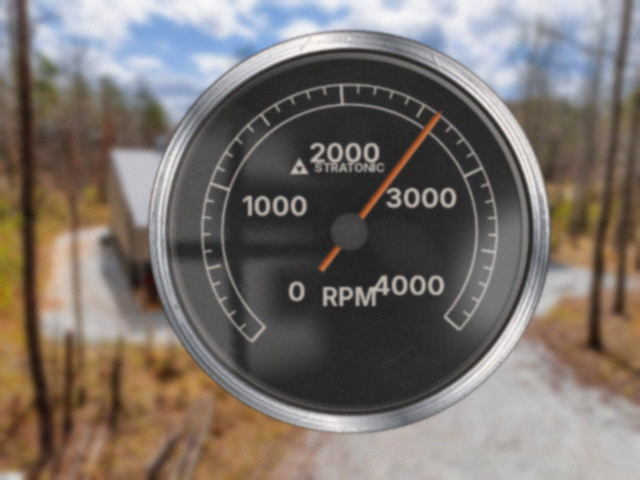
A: {"value": 2600, "unit": "rpm"}
